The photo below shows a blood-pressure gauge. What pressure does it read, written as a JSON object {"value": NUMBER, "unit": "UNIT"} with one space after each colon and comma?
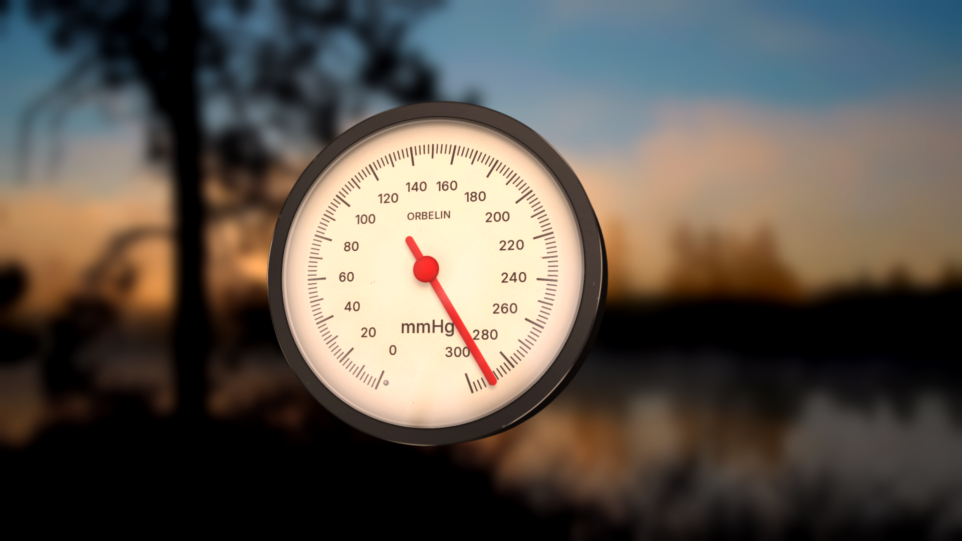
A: {"value": 290, "unit": "mmHg"}
